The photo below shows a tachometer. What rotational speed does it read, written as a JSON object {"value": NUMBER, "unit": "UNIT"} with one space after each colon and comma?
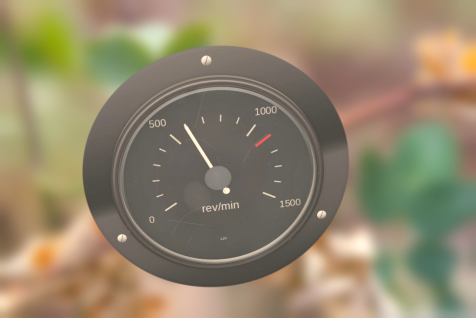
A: {"value": 600, "unit": "rpm"}
